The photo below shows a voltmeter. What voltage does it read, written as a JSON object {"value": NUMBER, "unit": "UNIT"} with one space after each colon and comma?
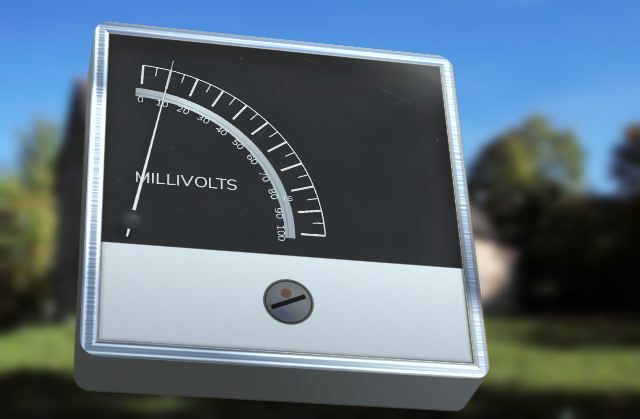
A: {"value": 10, "unit": "mV"}
